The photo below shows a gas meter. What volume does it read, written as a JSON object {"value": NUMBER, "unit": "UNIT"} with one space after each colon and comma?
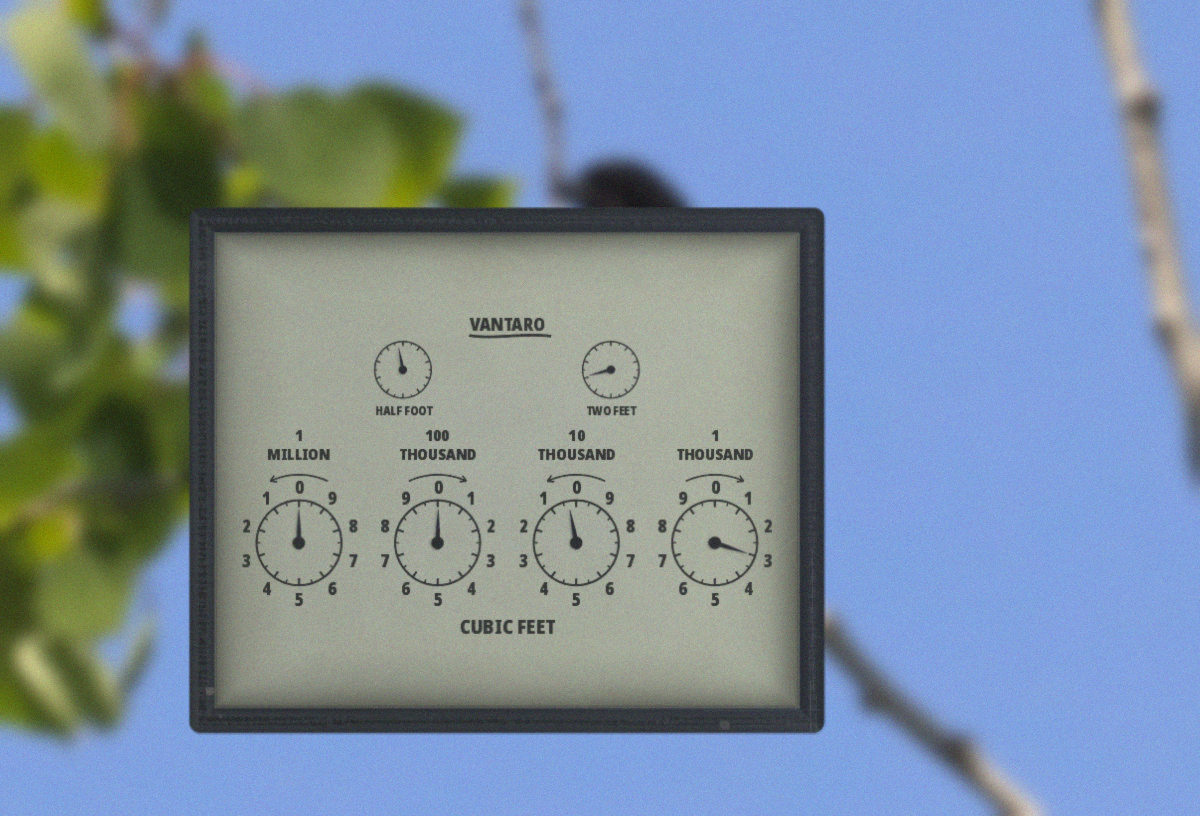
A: {"value": 300, "unit": "ft³"}
